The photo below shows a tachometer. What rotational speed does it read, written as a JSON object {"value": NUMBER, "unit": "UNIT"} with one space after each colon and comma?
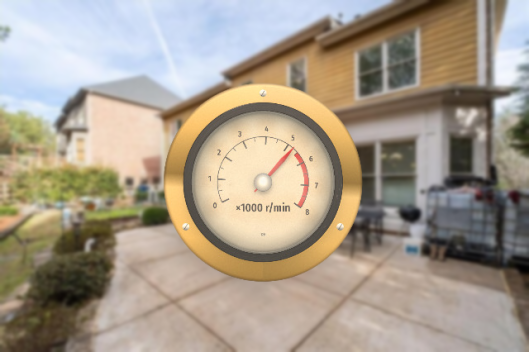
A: {"value": 5250, "unit": "rpm"}
